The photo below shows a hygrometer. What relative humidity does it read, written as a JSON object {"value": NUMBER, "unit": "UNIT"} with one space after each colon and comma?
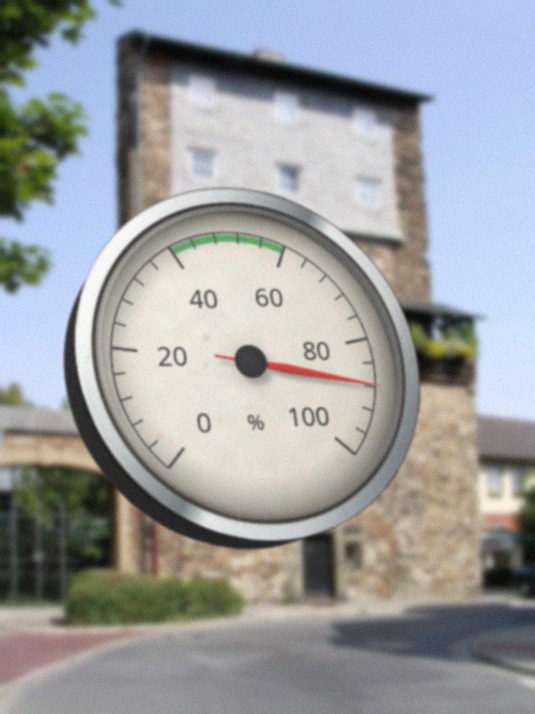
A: {"value": 88, "unit": "%"}
